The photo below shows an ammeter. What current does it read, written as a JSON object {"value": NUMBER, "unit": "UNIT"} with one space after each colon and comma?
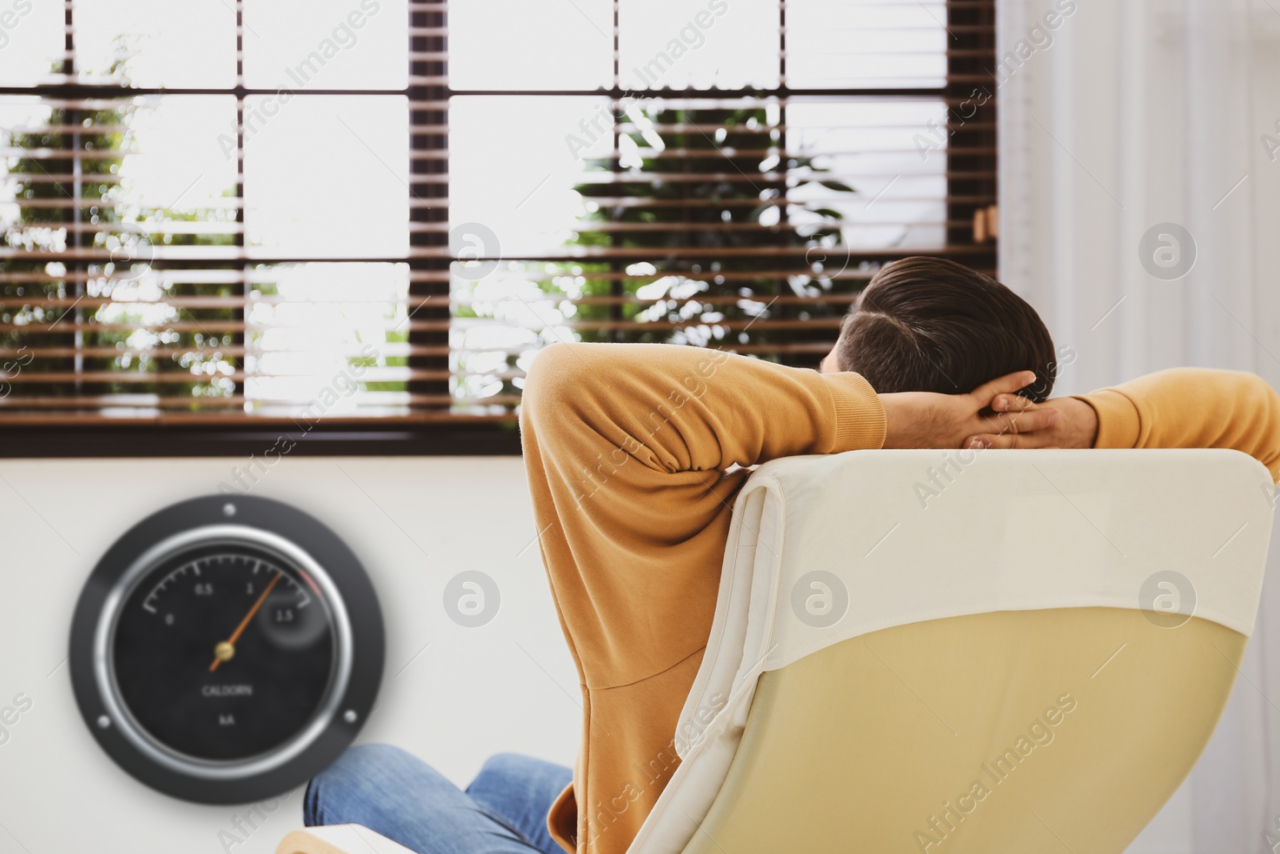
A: {"value": 1.2, "unit": "kA"}
